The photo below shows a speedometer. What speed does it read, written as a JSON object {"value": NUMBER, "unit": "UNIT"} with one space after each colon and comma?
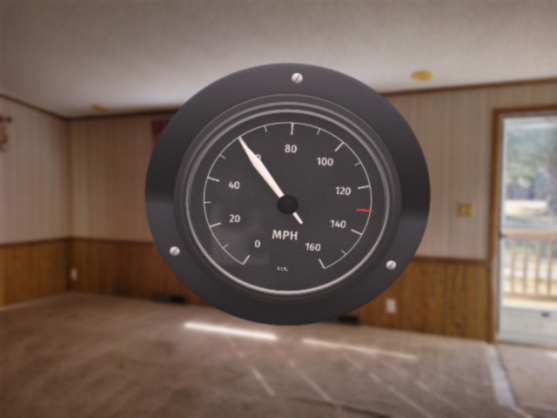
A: {"value": 60, "unit": "mph"}
